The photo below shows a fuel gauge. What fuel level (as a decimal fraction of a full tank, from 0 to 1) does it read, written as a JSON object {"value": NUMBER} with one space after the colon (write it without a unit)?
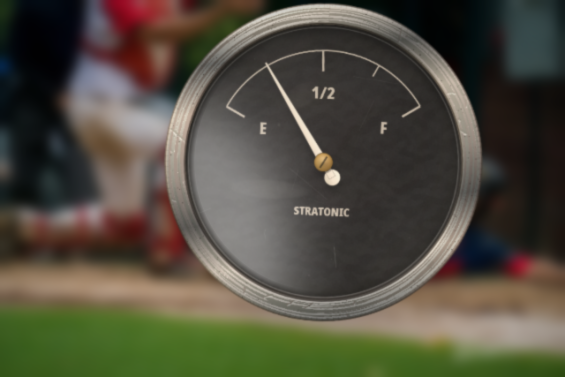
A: {"value": 0.25}
